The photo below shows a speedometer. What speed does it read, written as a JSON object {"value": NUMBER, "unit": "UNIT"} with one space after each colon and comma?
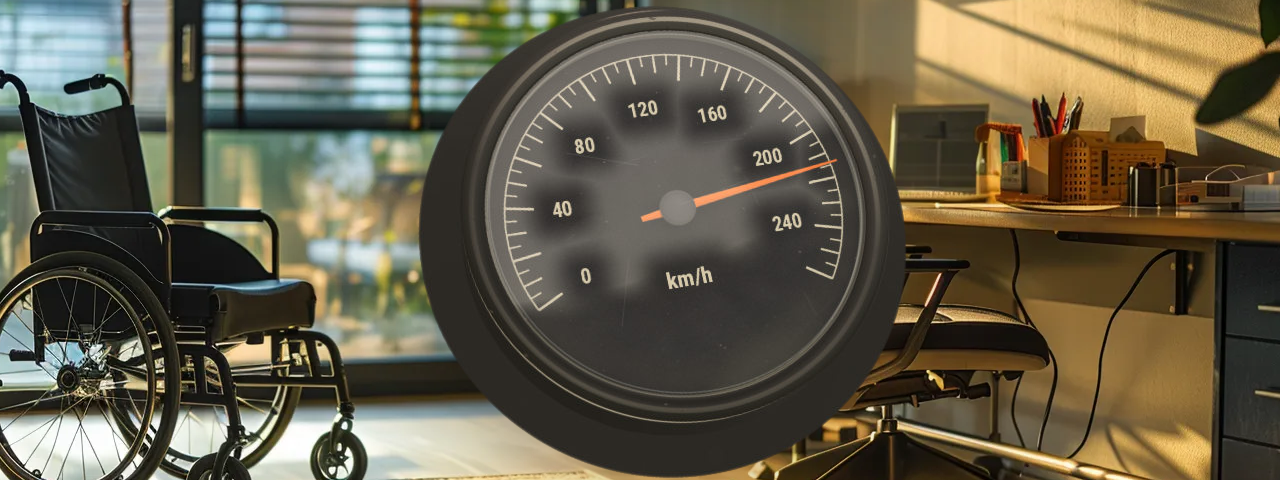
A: {"value": 215, "unit": "km/h"}
